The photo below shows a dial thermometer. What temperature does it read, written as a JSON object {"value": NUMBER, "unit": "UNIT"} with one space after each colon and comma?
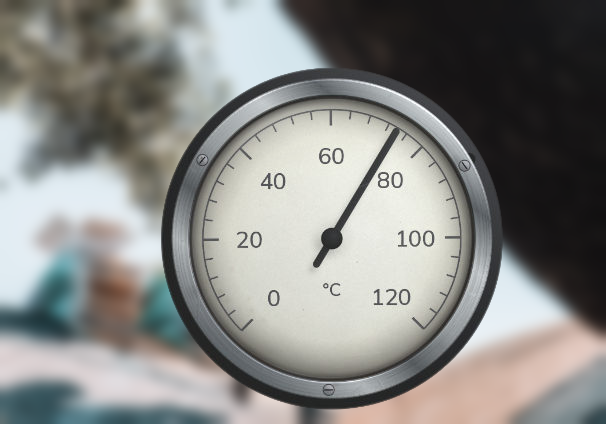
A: {"value": 74, "unit": "°C"}
